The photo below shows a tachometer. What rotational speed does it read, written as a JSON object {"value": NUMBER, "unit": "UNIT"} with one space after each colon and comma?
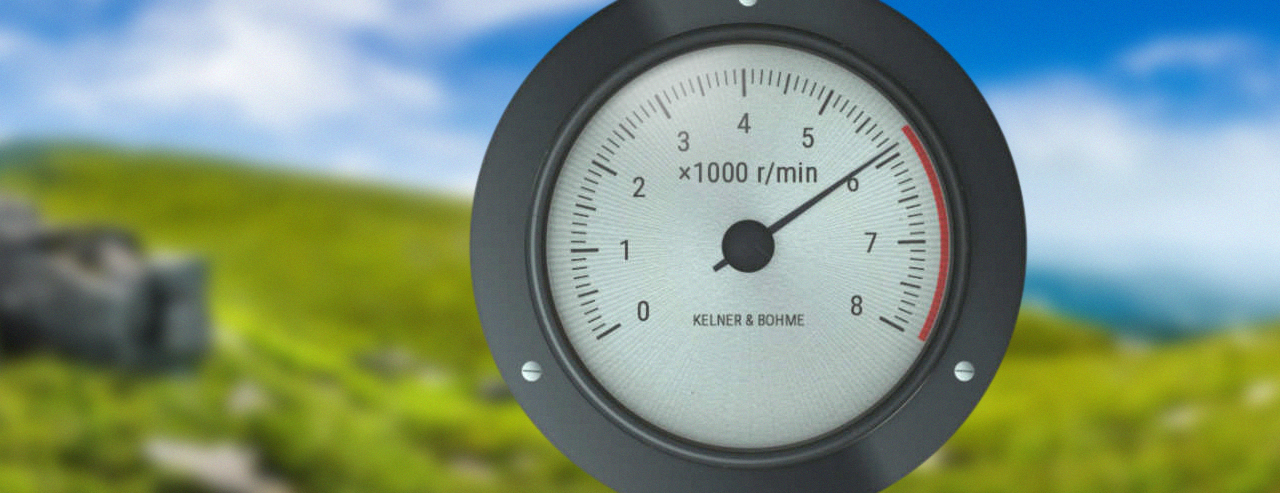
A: {"value": 5900, "unit": "rpm"}
